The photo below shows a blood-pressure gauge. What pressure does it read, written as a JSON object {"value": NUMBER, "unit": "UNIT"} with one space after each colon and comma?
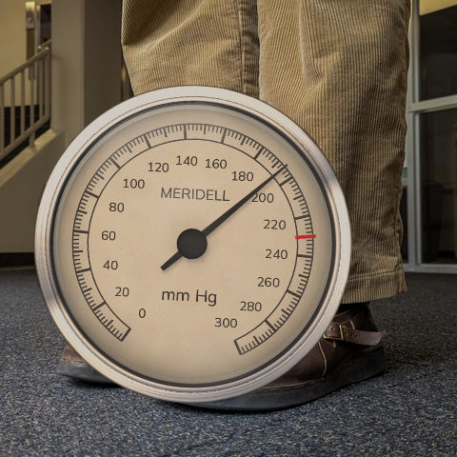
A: {"value": 194, "unit": "mmHg"}
